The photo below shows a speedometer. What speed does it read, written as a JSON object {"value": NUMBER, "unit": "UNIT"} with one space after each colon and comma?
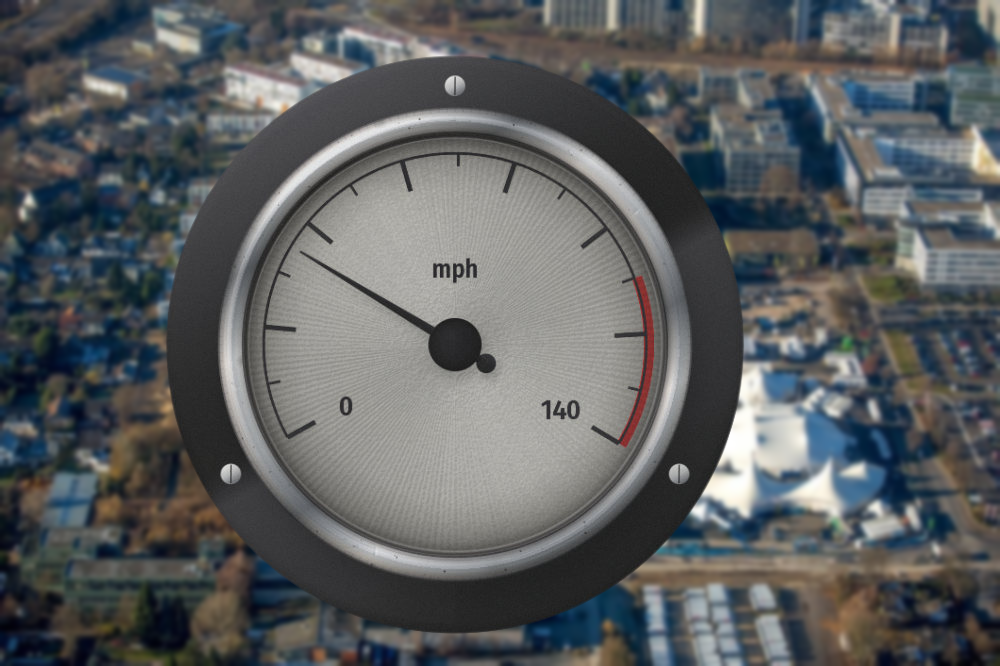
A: {"value": 35, "unit": "mph"}
